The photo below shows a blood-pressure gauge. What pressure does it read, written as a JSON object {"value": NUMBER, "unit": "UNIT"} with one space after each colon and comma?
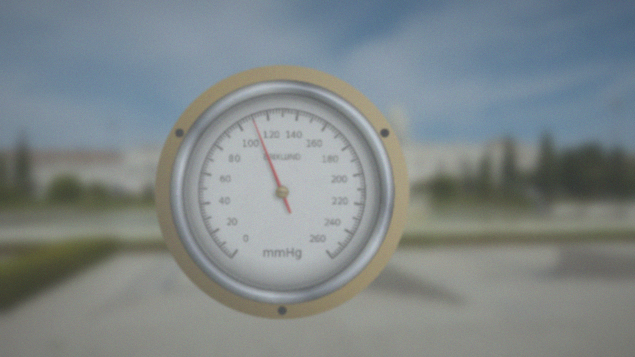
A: {"value": 110, "unit": "mmHg"}
